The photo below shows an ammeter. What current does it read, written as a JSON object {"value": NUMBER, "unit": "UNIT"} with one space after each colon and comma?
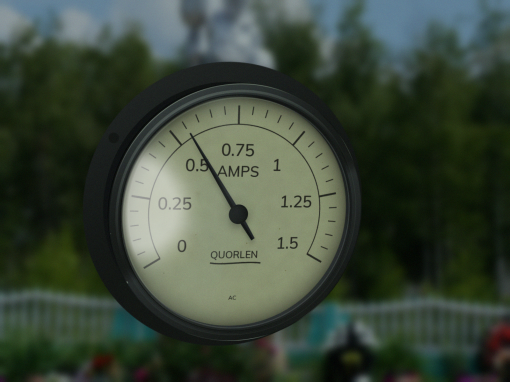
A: {"value": 0.55, "unit": "A"}
